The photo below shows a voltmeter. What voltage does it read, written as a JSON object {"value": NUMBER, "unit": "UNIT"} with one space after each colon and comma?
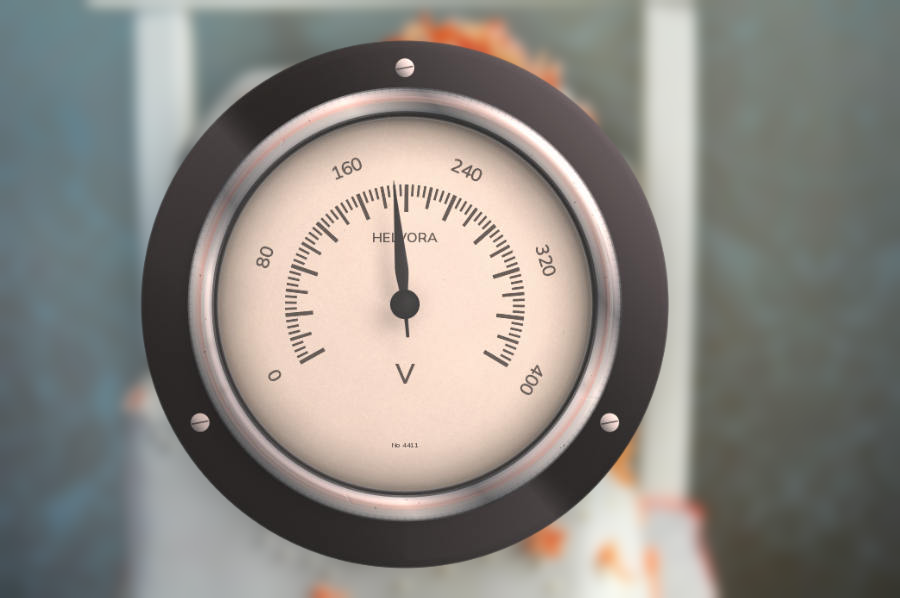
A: {"value": 190, "unit": "V"}
